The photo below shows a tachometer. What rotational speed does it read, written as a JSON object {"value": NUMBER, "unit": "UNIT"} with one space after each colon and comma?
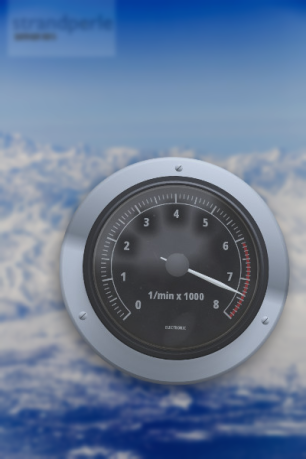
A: {"value": 7400, "unit": "rpm"}
